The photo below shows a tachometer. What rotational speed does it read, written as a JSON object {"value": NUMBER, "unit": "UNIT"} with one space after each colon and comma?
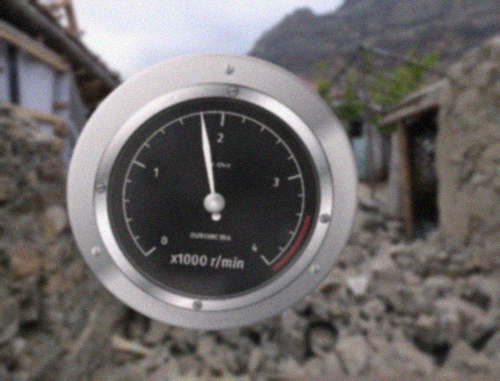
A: {"value": 1800, "unit": "rpm"}
